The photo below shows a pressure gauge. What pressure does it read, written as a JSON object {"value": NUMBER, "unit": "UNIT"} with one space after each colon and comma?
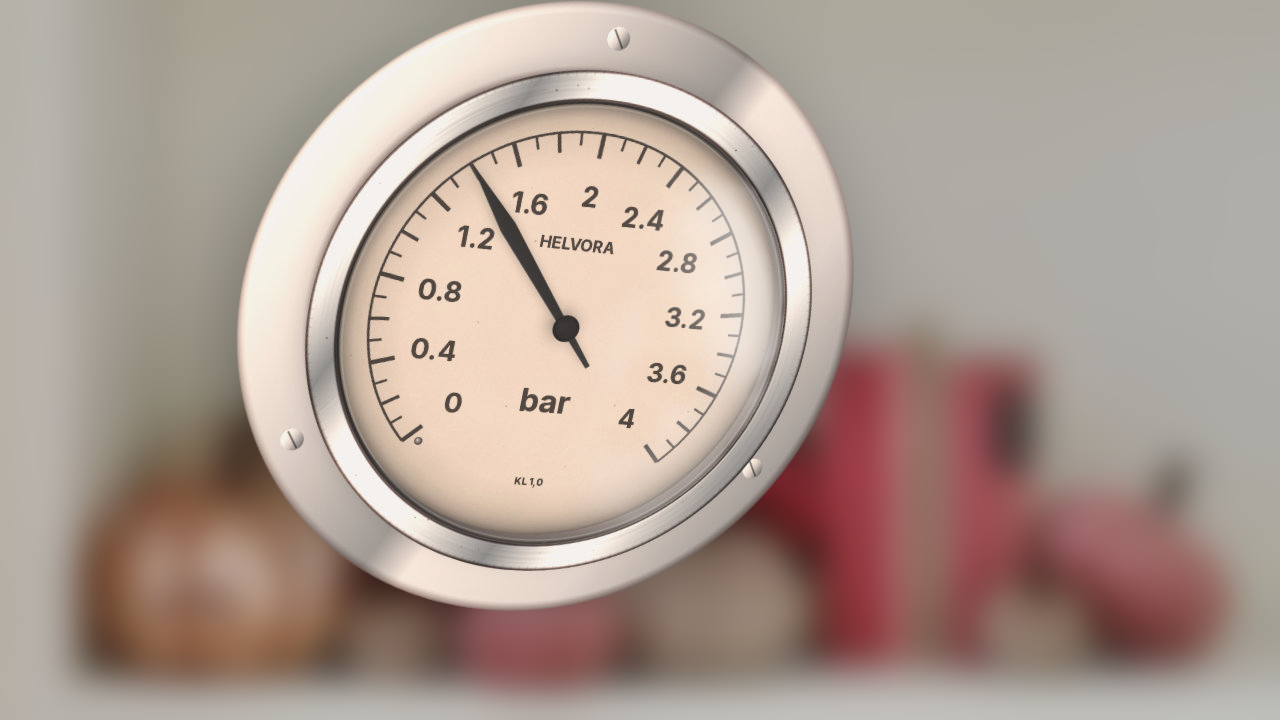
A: {"value": 1.4, "unit": "bar"}
